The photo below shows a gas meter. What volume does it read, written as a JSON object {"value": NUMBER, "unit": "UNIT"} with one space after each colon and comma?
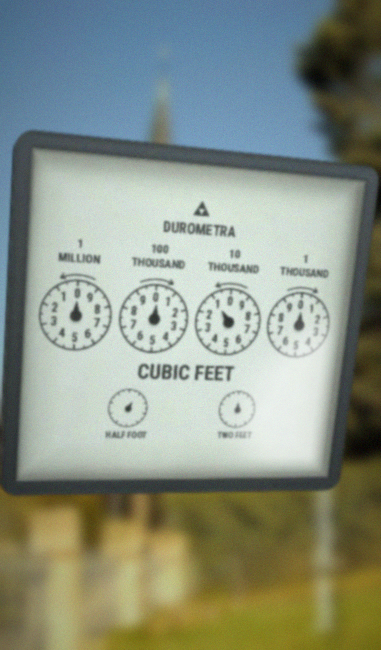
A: {"value": 1000, "unit": "ft³"}
